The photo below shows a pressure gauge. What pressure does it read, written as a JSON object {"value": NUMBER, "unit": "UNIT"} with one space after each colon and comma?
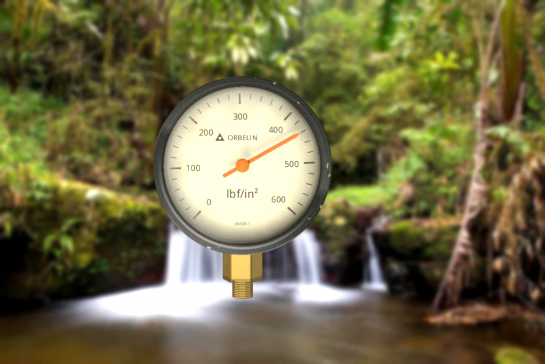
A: {"value": 440, "unit": "psi"}
